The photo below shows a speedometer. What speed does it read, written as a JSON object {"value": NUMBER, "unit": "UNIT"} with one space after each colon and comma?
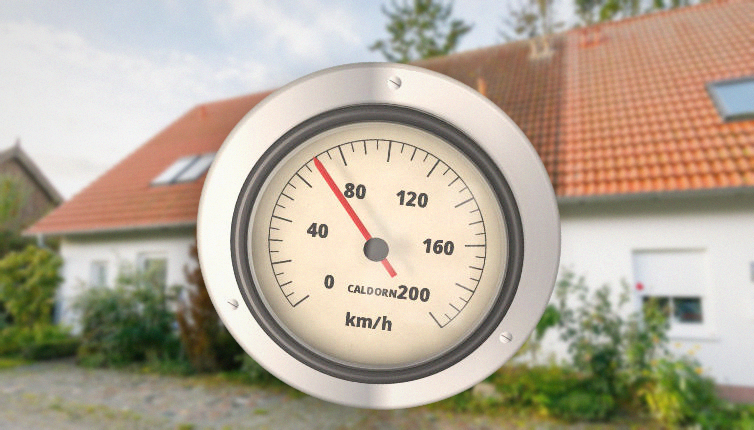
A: {"value": 70, "unit": "km/h"}
